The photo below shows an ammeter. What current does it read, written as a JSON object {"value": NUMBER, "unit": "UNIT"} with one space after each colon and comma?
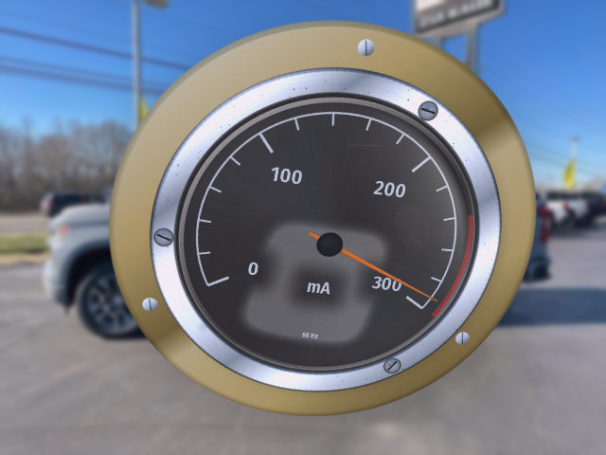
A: {"value": 290, "unit": "mA"}
